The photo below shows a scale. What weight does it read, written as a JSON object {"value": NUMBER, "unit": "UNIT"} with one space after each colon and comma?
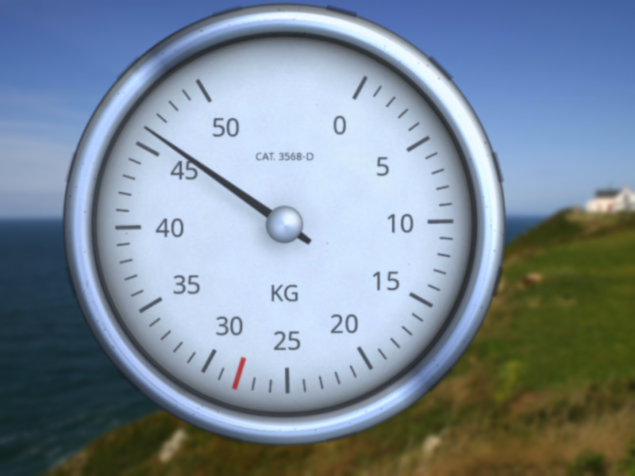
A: {"value": 46, "unit": "kg"}
